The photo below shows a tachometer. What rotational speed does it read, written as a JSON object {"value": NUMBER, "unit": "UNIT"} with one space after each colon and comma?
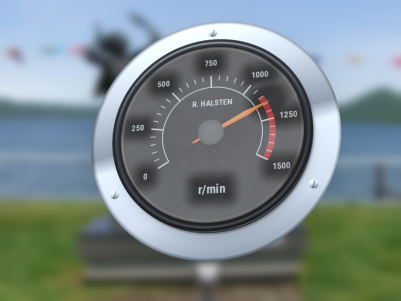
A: {"value": 1150, "unit": "rpm"}
